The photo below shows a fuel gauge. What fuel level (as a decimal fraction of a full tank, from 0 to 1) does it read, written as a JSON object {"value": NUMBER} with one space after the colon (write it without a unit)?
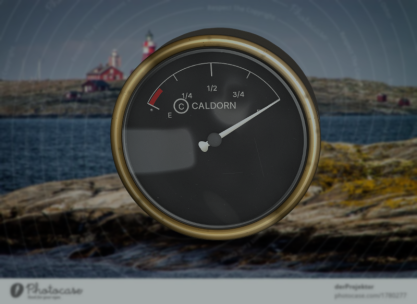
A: {"value": 1}
